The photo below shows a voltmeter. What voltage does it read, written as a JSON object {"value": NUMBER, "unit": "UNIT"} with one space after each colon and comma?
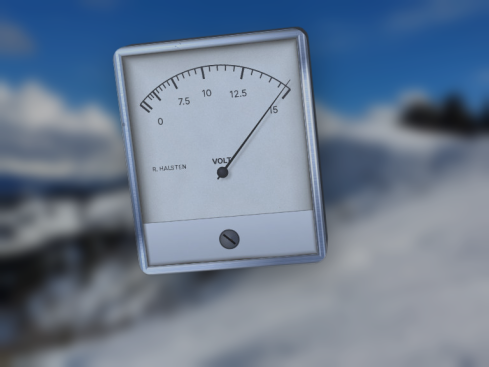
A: {"value": 14.75, "unit": "V"}
